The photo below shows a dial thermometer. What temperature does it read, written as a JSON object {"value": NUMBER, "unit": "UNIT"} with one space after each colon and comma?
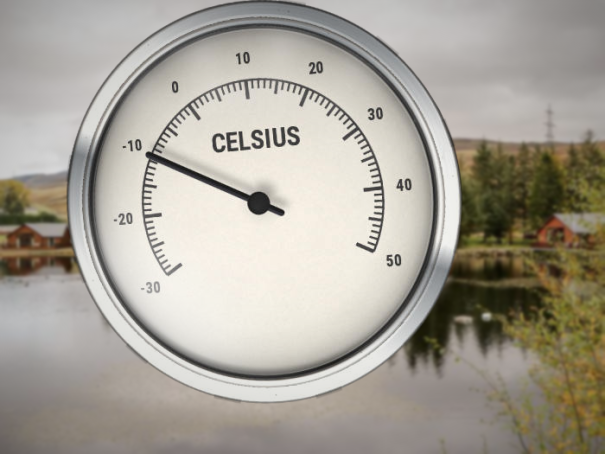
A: {"value": -10, "unit": "°C"}
